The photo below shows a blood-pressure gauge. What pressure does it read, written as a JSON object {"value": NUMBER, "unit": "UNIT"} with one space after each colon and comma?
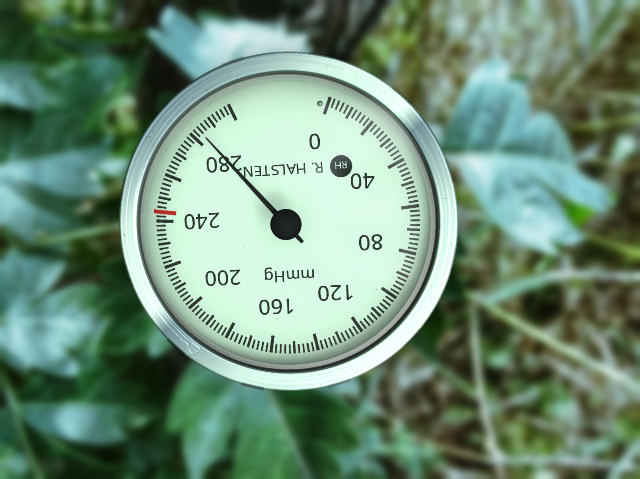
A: {"value": 284, "unit": "mmHg"}
